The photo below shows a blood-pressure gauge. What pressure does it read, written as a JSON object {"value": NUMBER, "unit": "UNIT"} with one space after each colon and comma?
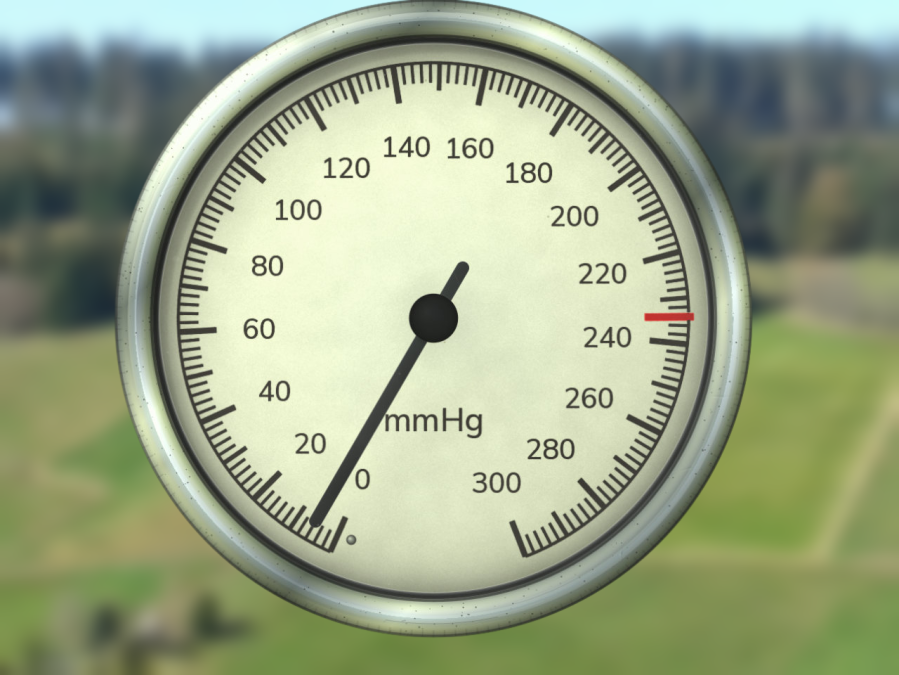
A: {"value": 6, "unit": "mmHg"}
